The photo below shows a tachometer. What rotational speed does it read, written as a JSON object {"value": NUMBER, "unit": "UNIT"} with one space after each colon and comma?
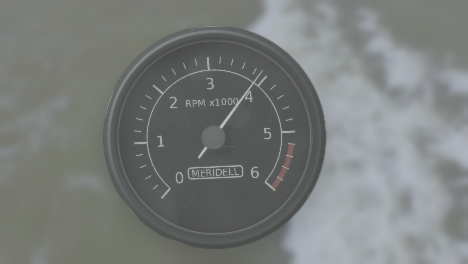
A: {"value": 3900, "unit": "rpm"}
